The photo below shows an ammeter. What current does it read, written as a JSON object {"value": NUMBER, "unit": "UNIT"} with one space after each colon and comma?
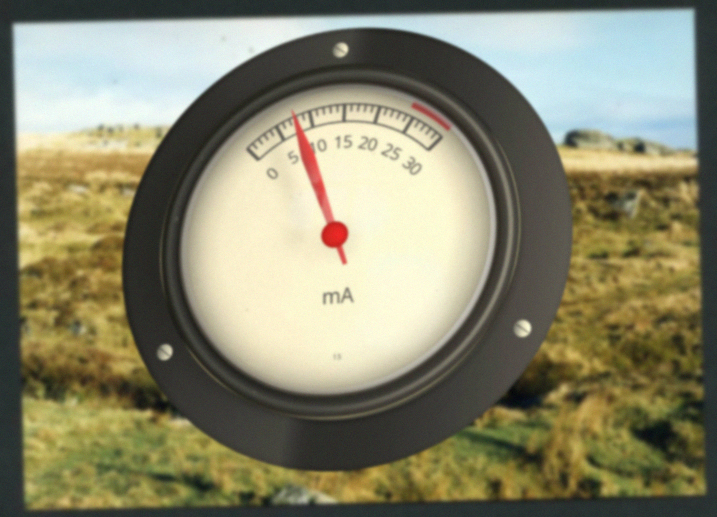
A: {"value": 8, "unit": "mA"}
